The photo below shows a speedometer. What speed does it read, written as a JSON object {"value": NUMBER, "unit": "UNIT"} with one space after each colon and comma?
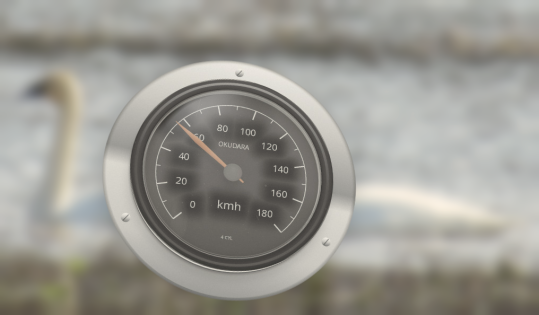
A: {"value": 55, "unit": "km/h"}
